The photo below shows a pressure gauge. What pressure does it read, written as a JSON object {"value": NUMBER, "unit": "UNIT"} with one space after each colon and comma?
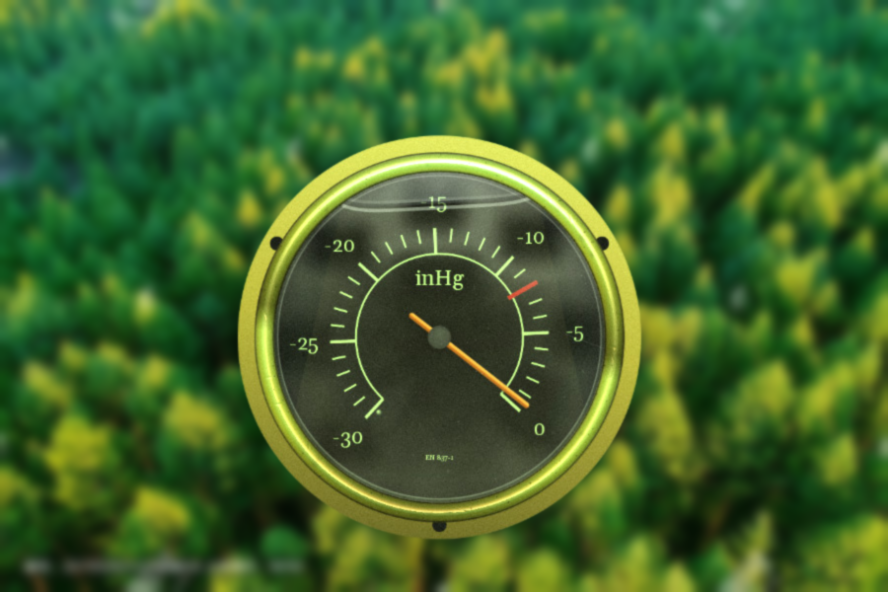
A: {"value": -0.5, "unit": "inHg"}
